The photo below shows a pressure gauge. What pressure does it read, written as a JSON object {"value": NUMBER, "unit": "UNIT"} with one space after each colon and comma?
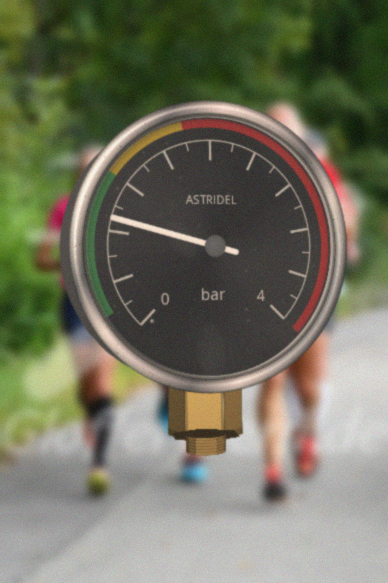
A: {"value": 0.9, "unit": "bar"}
